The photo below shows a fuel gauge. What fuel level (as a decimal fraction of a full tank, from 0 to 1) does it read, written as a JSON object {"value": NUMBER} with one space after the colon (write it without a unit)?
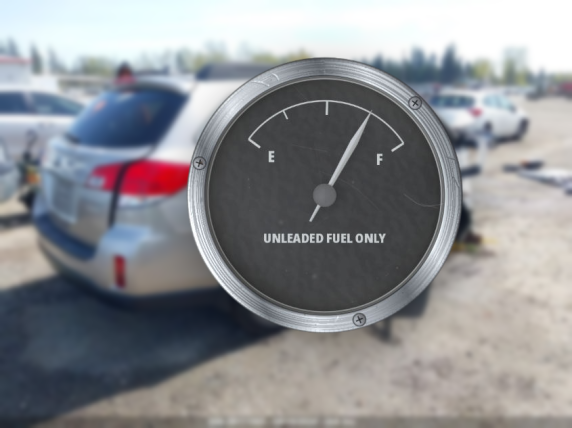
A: {"value": 0.75}
